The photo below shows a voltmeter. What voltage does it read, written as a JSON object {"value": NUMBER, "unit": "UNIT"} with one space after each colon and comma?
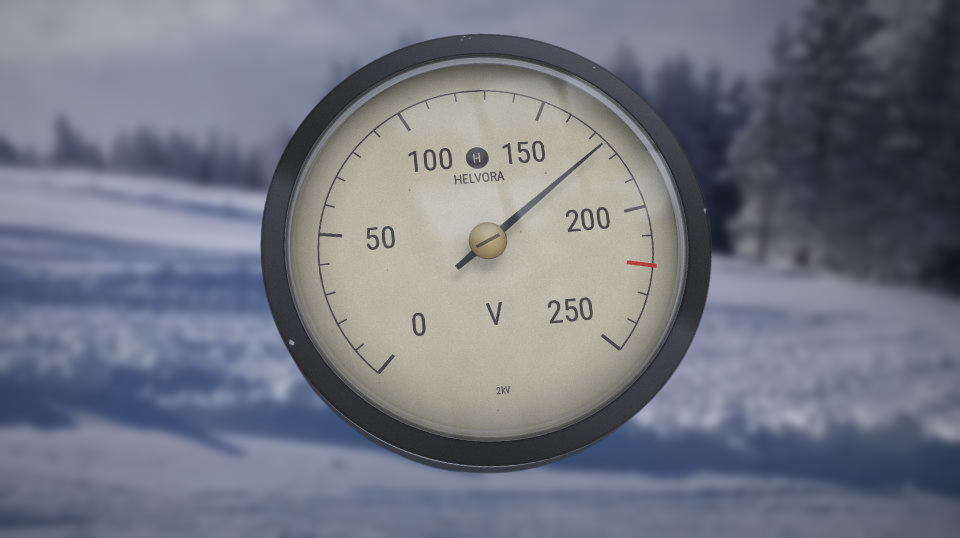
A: {"value": 175, "unit": "V"}
